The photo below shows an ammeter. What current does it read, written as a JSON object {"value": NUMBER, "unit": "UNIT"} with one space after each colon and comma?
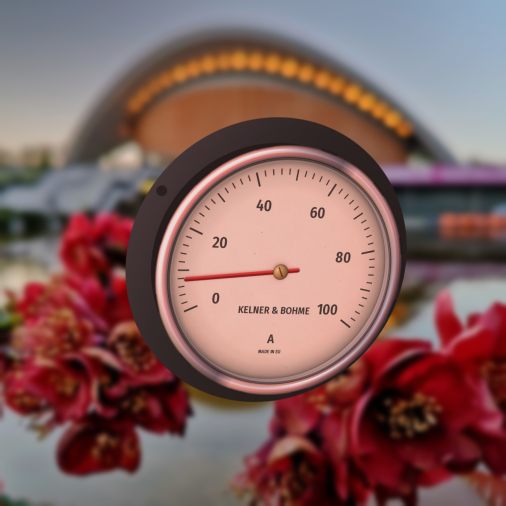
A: {"value": 8, "unit": "A"}
